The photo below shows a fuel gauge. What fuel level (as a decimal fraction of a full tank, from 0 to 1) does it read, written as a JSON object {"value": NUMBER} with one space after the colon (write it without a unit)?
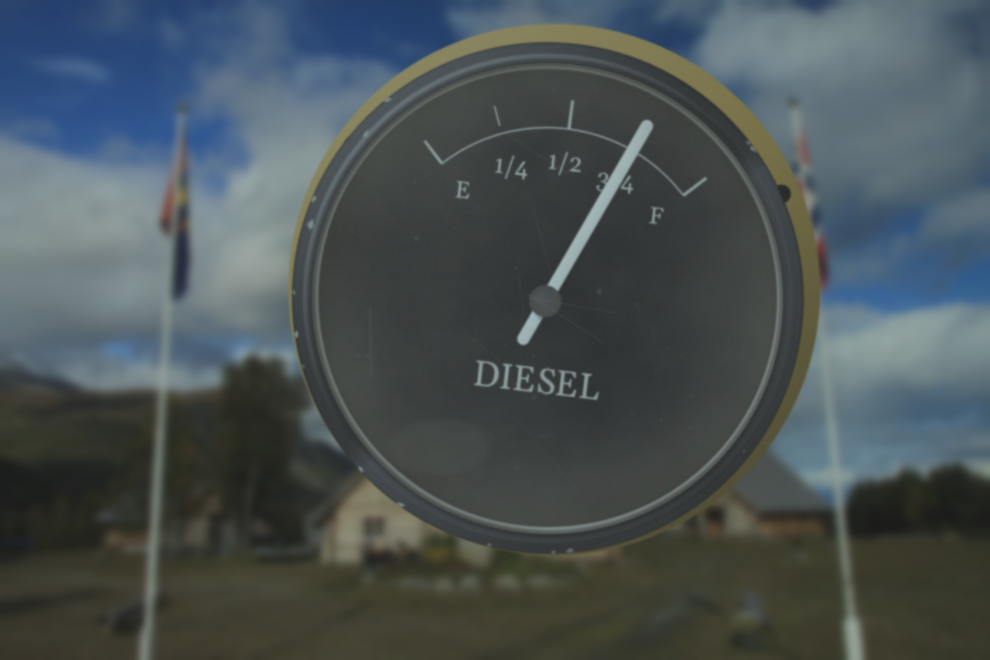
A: {"value": 0.75}
